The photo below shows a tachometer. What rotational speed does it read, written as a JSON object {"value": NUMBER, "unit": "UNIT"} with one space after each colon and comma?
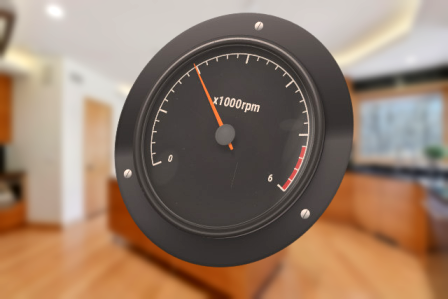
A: {"value": 2000, "unit": "rpm"}
